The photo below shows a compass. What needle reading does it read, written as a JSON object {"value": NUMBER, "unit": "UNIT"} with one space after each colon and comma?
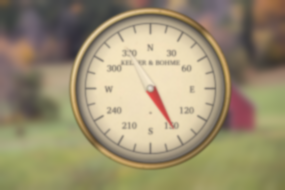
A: {"value": 150, "unit": "°"}
